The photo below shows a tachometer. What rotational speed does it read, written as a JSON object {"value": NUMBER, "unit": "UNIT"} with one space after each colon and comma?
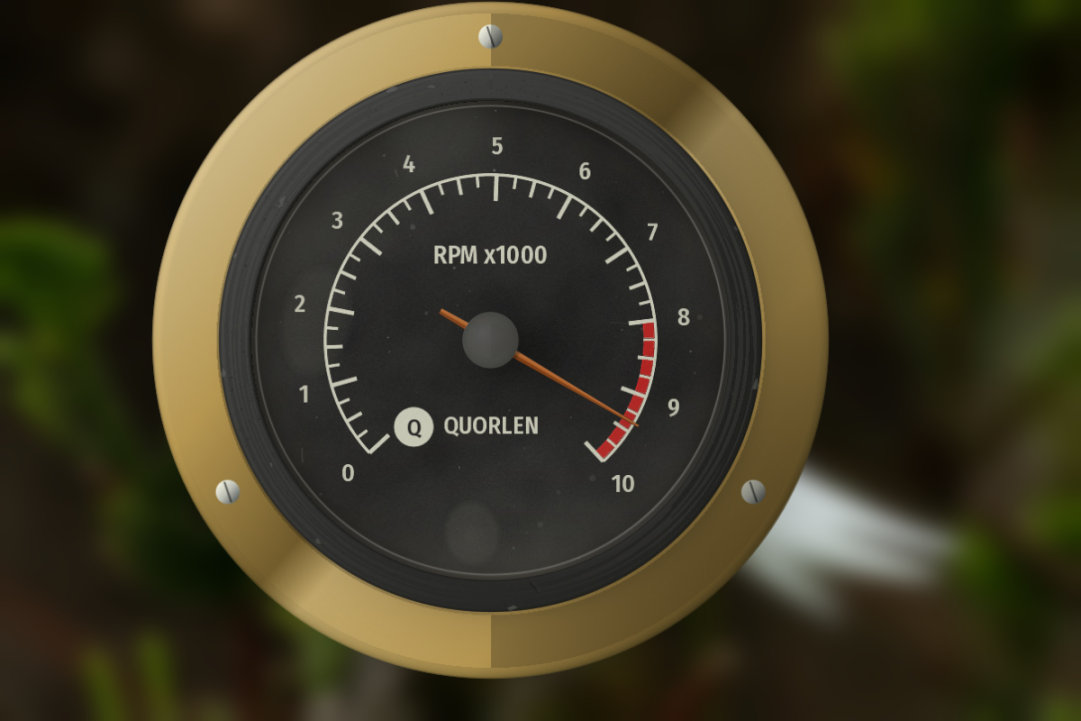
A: {"value": 9375, "unit": "rpm"}
